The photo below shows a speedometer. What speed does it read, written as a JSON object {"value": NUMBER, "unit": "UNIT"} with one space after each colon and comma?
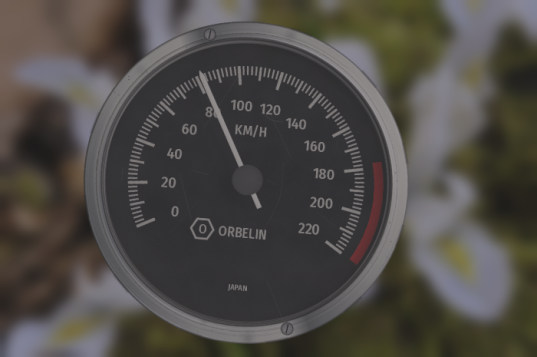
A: {"value": 82, "unit": "km/h"}
